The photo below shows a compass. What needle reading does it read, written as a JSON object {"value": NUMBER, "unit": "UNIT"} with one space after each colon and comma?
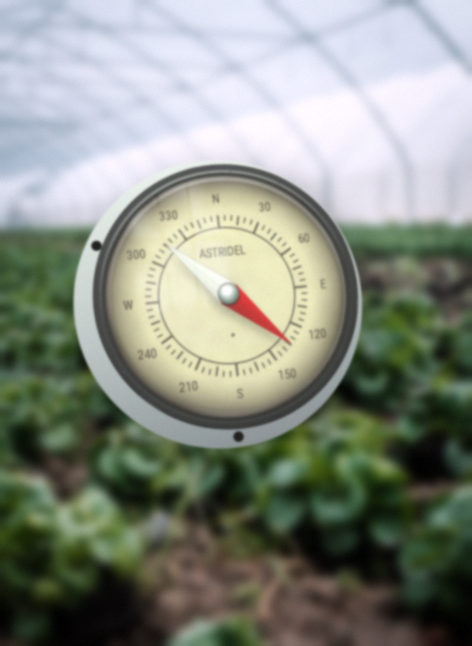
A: {"value": 135, "unit": "°"}
